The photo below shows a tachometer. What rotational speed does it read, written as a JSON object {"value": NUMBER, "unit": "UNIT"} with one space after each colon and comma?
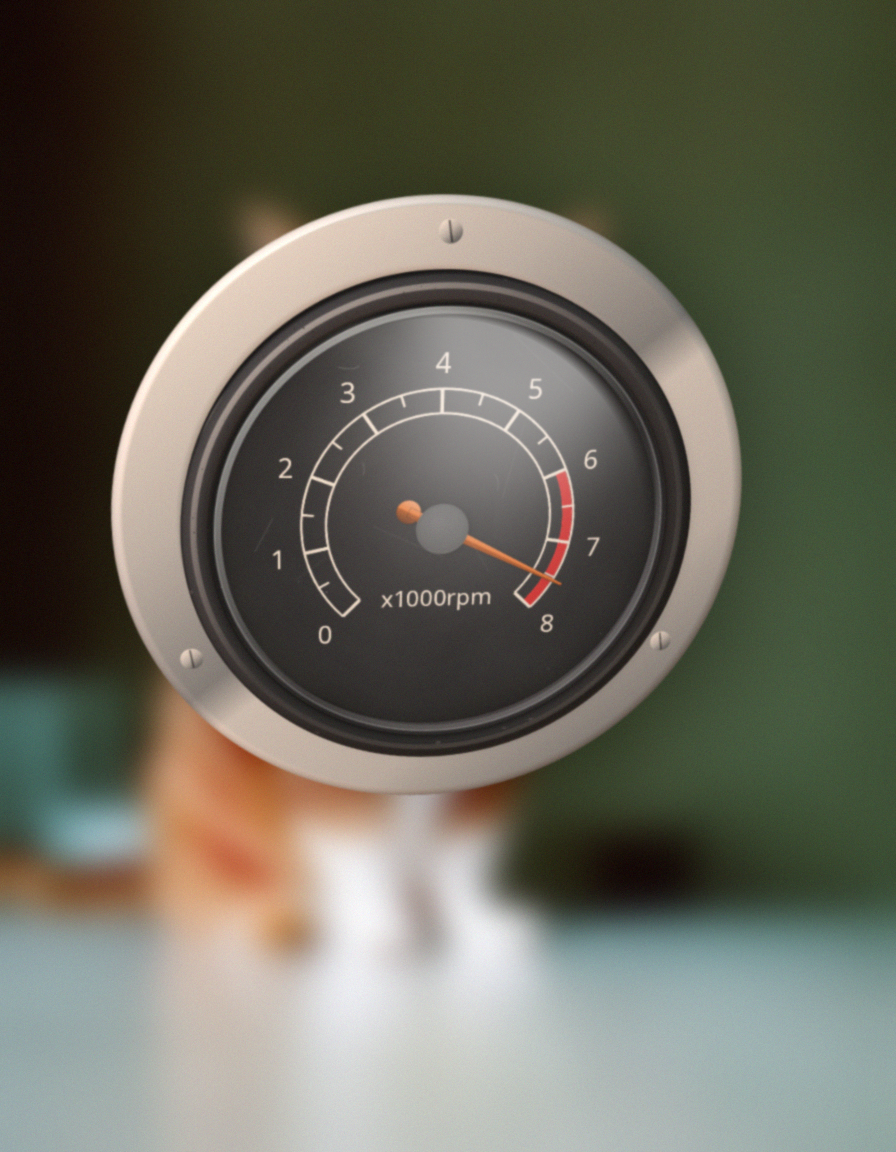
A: {"value": 7500, "unit": "rpm"}
